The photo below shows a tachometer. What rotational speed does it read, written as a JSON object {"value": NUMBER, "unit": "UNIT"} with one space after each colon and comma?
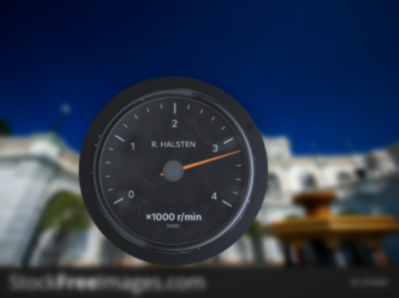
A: {"value": 3200, "unit": "rpm"}
